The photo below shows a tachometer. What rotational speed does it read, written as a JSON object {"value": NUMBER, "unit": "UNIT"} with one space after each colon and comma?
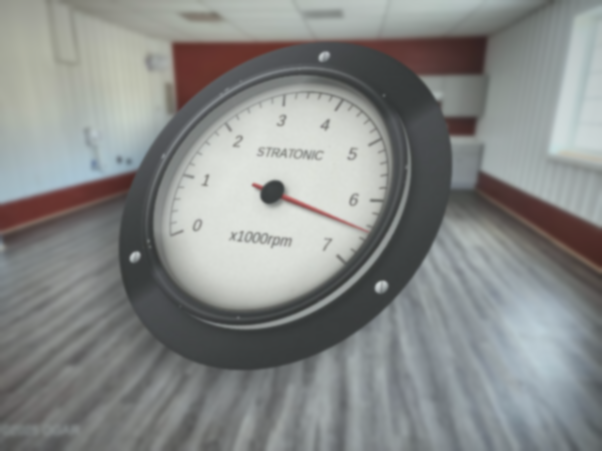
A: {"value": 6500, "unit": "rpm"}
